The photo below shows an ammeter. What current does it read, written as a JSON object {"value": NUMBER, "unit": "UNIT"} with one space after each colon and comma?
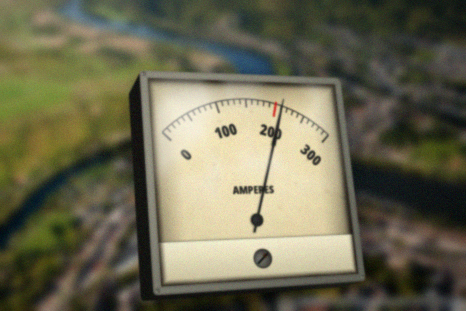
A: {"value": 210, "unit": "A"}
